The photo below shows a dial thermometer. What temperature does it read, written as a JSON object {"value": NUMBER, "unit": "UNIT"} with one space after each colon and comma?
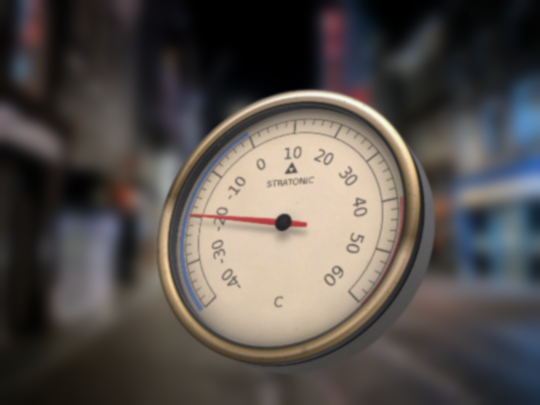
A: {"value": -20, "unit": "°C"}
